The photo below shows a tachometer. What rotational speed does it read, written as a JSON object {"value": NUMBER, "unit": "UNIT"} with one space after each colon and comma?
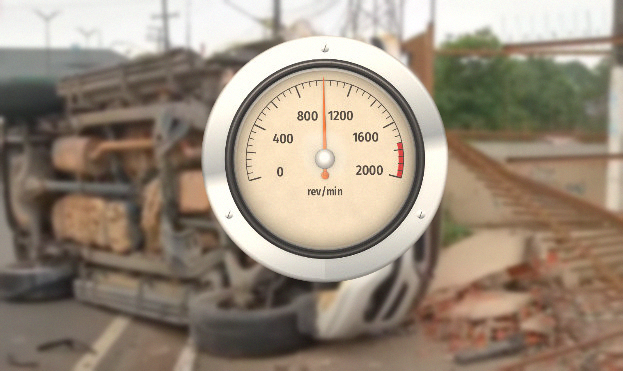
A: {"value": 1000, "unit": "rpm"}
